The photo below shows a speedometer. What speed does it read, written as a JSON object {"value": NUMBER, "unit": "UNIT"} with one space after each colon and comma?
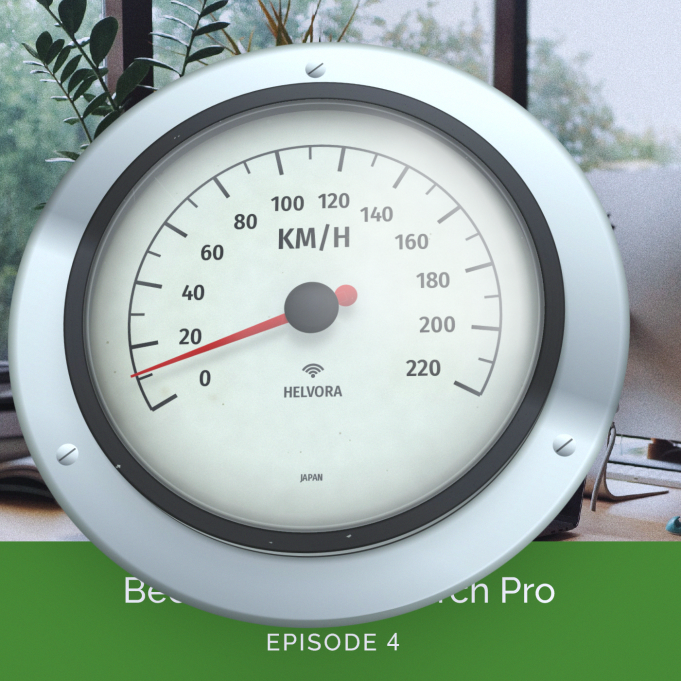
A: {"value": 10, "unit": "km/h"}
